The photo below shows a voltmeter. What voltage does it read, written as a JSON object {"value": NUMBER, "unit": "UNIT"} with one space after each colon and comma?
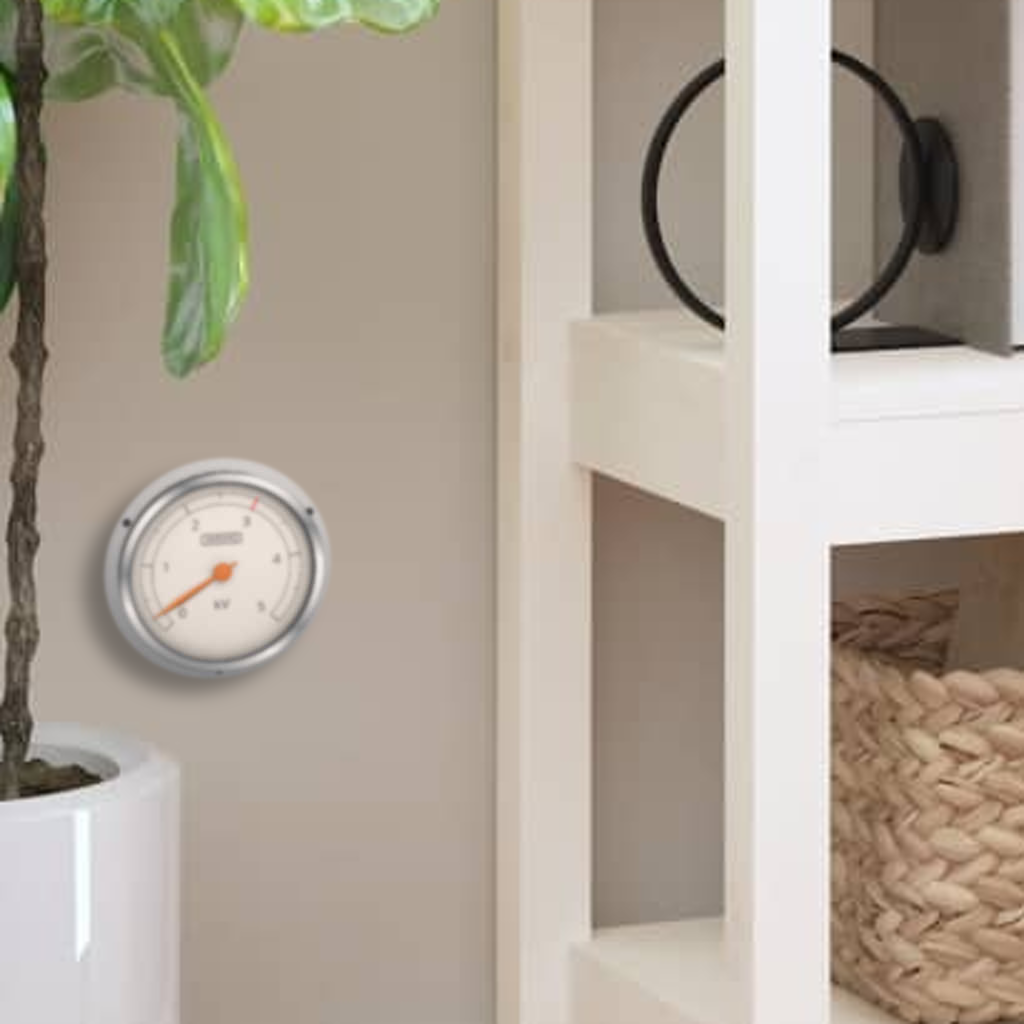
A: {"value": 0.25, "unit": "kV"}
